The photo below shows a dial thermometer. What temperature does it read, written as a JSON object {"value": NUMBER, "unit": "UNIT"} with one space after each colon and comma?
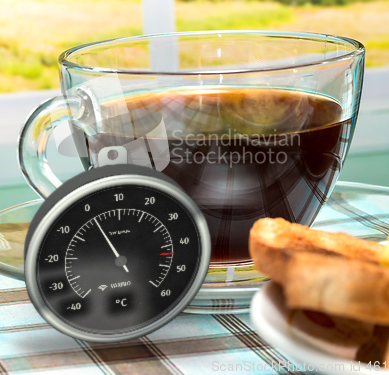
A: {"value": 0, "unit": "°C"}
